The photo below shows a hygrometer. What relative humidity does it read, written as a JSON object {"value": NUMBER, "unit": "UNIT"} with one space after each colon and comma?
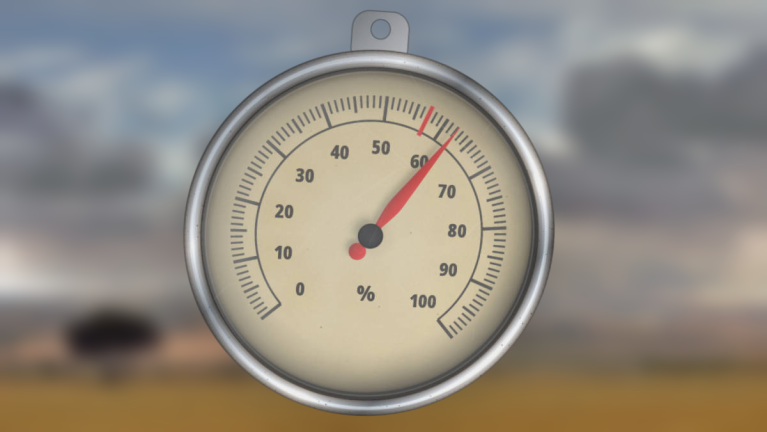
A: {"value": 62, "unit": "%"}
